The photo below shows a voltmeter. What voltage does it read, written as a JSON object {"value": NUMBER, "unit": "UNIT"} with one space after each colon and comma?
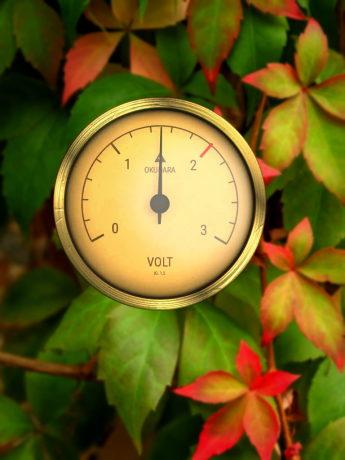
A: {"value": 1.5, "unit": "V"}
